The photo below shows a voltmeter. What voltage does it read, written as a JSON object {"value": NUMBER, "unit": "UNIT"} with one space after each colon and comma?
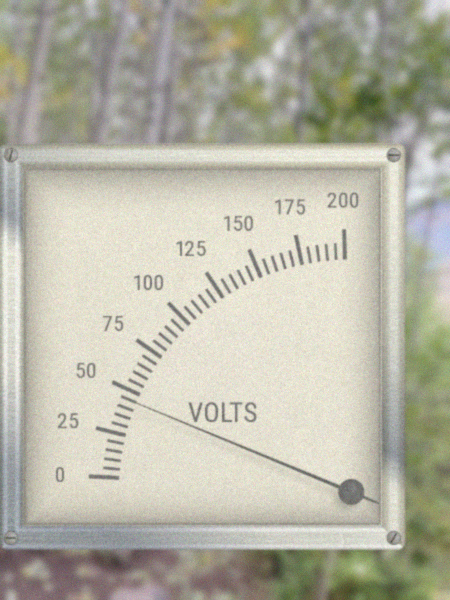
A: {"value": 45, "unit": "V"}
